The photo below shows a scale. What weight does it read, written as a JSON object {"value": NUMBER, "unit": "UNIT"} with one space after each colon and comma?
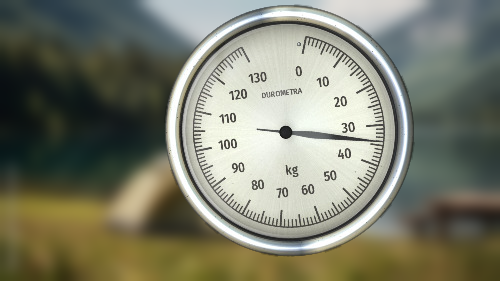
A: {"value": 34, "unit": "kg"}
